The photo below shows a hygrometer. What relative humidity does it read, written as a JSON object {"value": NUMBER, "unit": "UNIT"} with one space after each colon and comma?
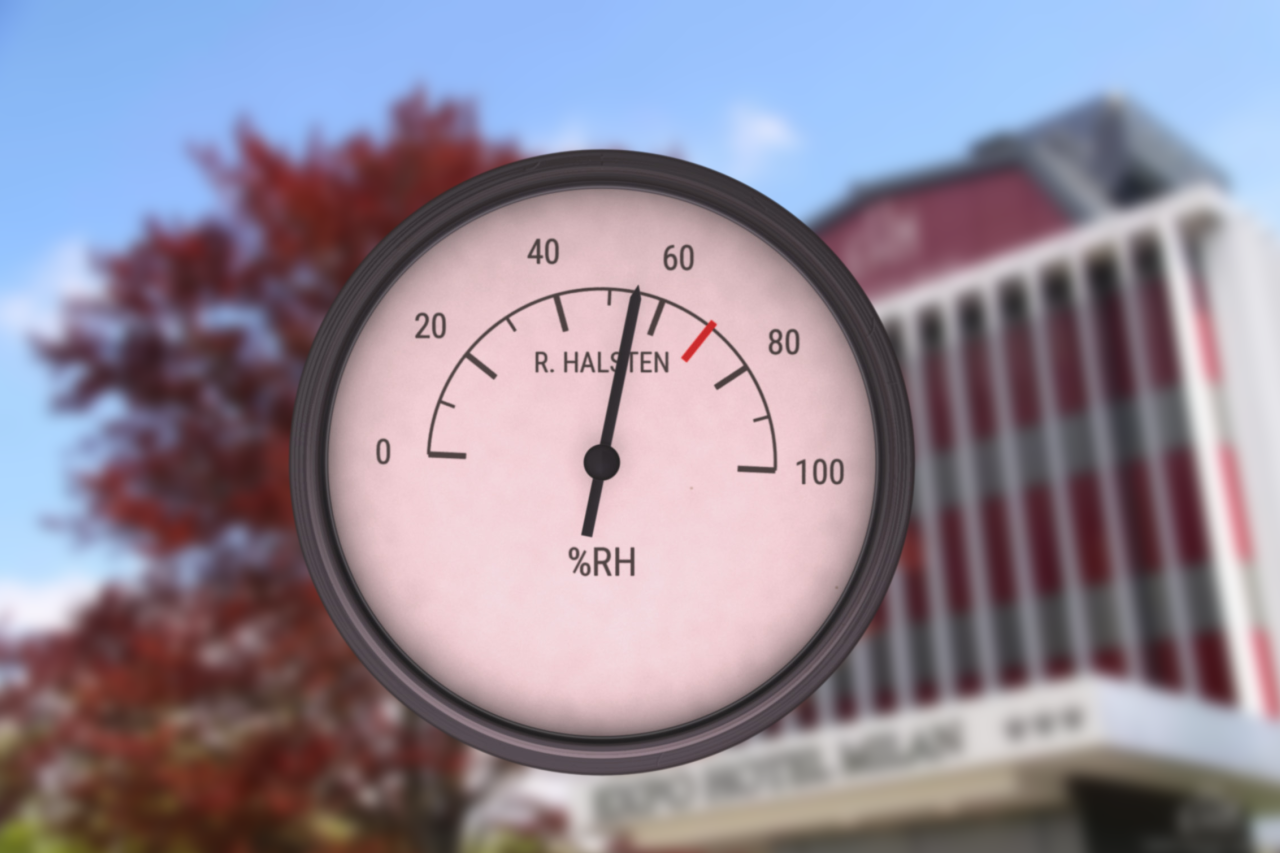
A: {"value": 55, "unit": "%"}
